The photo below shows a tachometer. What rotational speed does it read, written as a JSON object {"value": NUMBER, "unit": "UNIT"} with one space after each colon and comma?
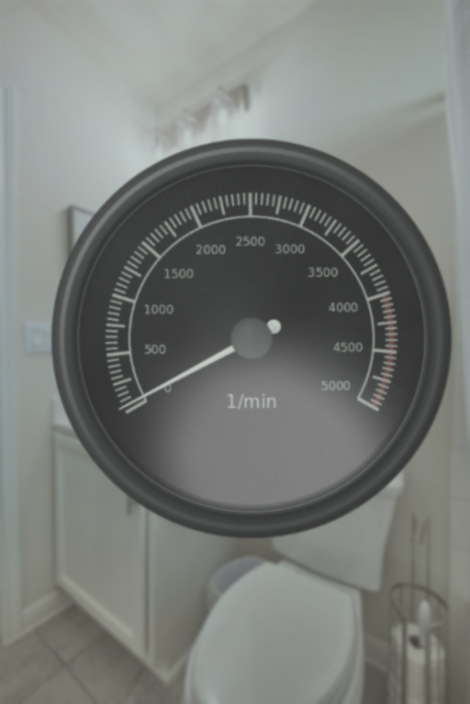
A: {"value": 50, "unit": "rpm"}
